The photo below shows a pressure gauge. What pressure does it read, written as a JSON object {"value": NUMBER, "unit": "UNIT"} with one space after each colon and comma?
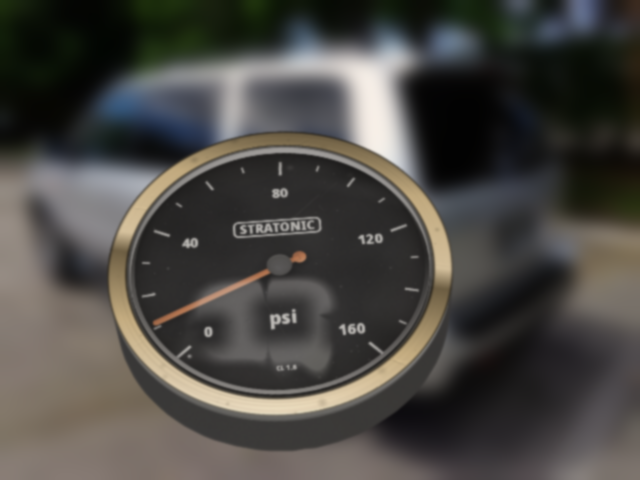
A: {"value": 10, "unit": "psi"}
